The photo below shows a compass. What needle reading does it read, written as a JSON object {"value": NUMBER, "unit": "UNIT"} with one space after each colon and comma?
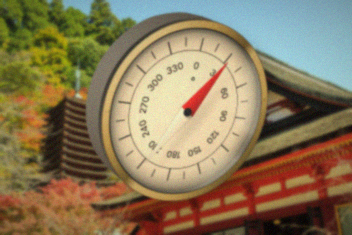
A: {"value": 30, "unit": "°"}
